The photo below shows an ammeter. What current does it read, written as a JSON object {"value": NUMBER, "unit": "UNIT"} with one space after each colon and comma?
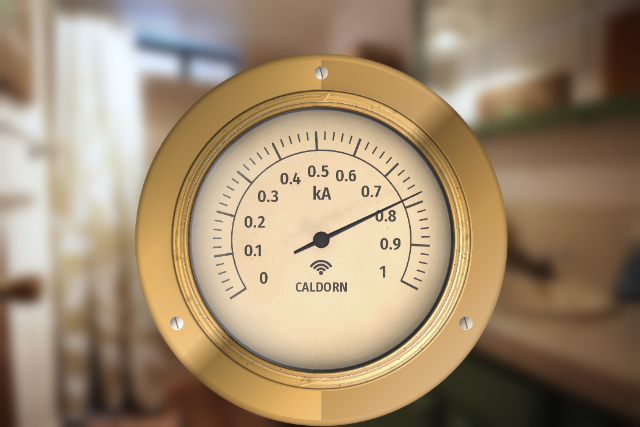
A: {"value": 0.78, "unit": "kA"}
